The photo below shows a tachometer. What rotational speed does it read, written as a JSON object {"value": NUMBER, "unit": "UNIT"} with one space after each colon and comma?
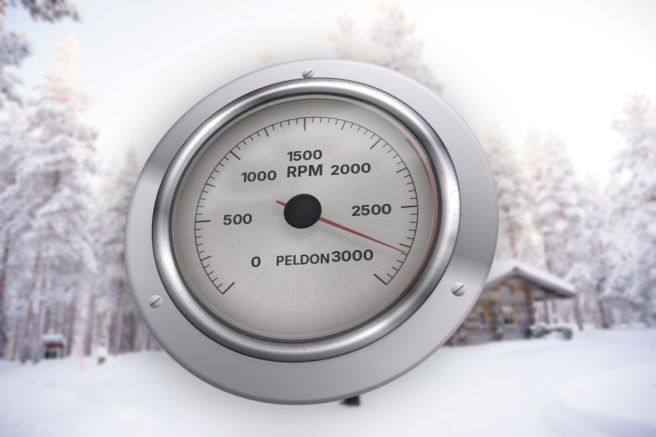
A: {"value": 2800, "unit": "rpm"}
